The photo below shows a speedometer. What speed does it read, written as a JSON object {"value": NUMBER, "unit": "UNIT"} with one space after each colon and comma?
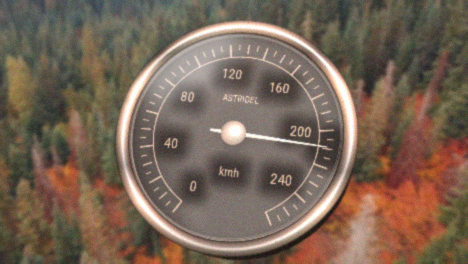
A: {"value": 210, "unit": "km/h"}
